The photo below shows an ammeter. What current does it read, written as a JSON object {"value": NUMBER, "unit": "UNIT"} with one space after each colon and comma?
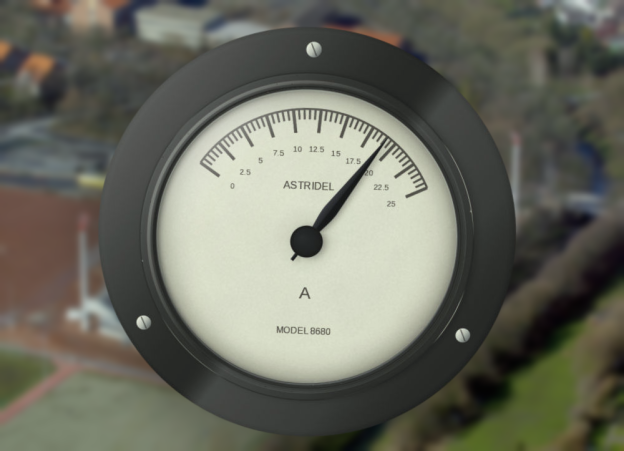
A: {"value": 19, "unit": "A"}
